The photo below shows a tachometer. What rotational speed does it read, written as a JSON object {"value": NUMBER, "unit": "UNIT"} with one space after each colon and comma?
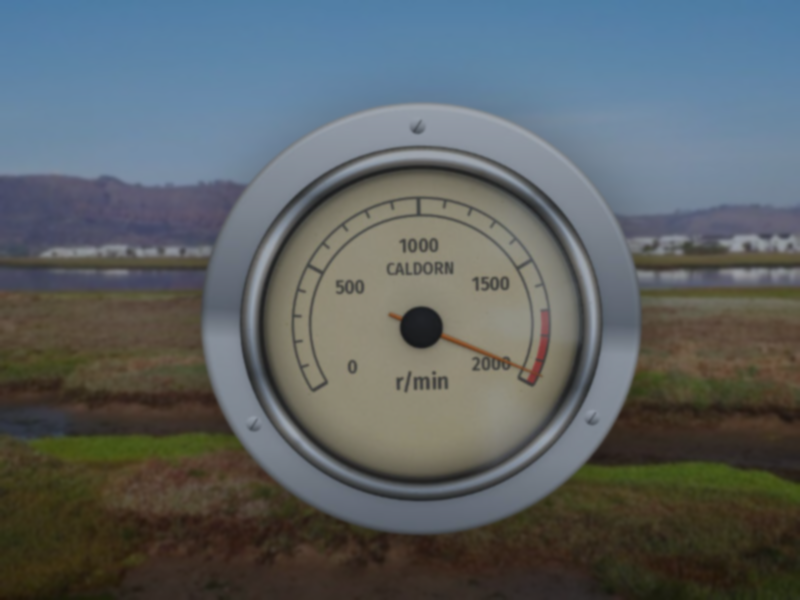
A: {"value": 1950, "unit": "rpm"}
